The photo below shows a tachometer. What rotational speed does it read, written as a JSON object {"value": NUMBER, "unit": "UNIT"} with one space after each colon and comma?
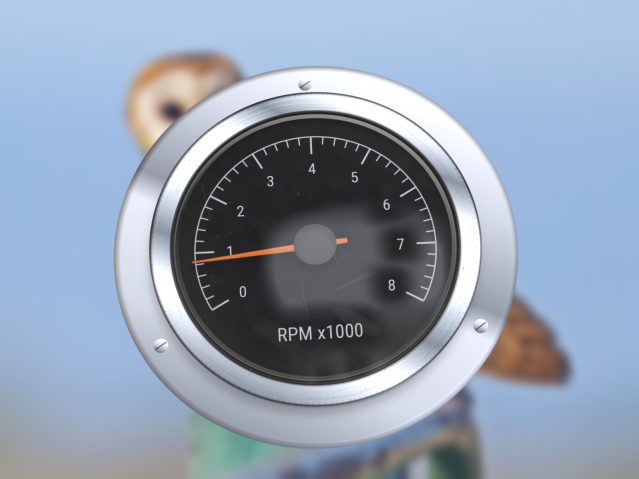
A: {"value": 800, "unit": "rpm"}
